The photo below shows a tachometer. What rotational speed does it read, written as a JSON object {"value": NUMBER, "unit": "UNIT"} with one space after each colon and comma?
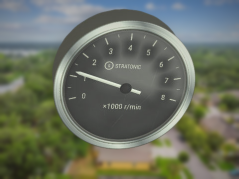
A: {"value": 1250, "unit": "rpm"}
